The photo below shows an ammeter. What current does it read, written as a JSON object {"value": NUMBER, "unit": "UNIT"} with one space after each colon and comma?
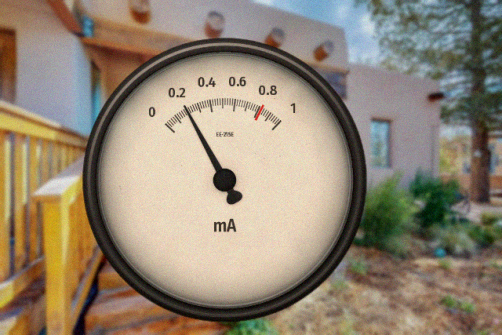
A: {"value": 0.2, "unit": "mA"}
